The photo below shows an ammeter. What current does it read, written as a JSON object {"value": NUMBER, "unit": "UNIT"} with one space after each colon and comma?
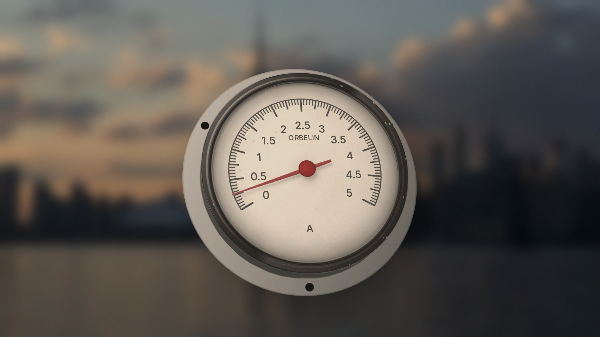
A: {"value": 0.25, "unit": "A"}
